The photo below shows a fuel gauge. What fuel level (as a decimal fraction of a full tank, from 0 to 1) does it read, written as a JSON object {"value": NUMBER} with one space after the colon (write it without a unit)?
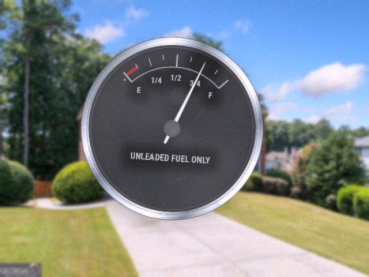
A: {"value": 0.75}
